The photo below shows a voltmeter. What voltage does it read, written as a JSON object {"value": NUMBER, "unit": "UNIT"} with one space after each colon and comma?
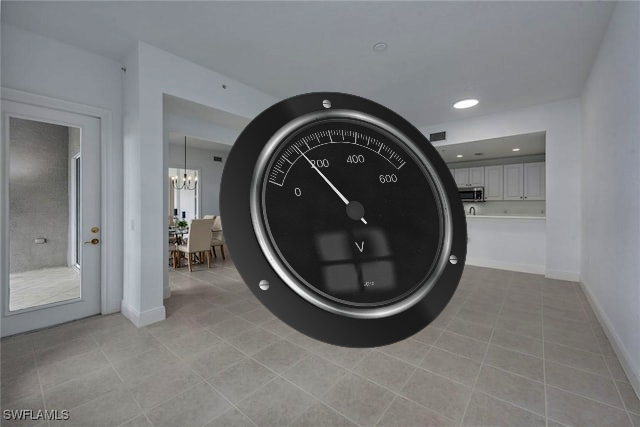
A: {"value": 150, "unit": "V"}
